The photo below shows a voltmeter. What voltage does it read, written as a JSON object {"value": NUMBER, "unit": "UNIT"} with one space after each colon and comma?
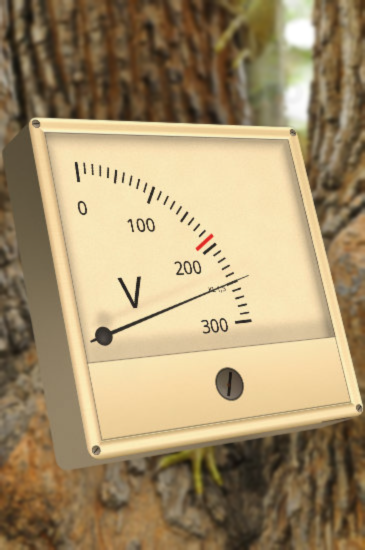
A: {"value": 250, "unit": "V"}
